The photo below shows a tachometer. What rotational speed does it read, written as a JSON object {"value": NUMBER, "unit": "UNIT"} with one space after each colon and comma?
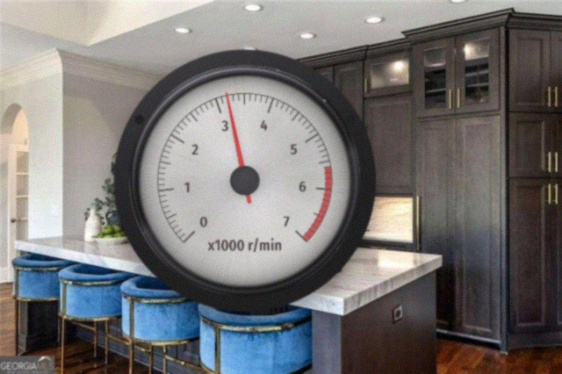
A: {"value": 3200, "unit": "rpm"}
